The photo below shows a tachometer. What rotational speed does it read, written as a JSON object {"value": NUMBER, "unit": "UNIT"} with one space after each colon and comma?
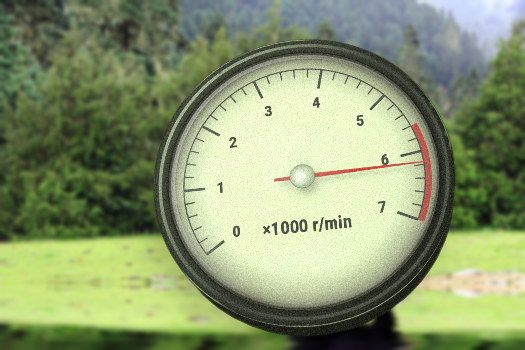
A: {"value": 6200, "unit": "rpm"}
